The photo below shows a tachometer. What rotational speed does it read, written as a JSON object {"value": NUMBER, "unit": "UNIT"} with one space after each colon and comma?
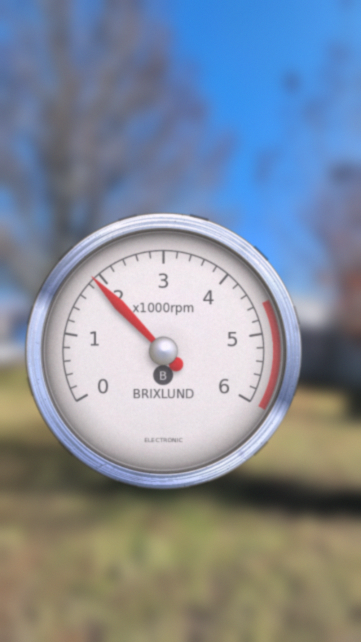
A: {"value": 1900, "unit": "rpm"}
